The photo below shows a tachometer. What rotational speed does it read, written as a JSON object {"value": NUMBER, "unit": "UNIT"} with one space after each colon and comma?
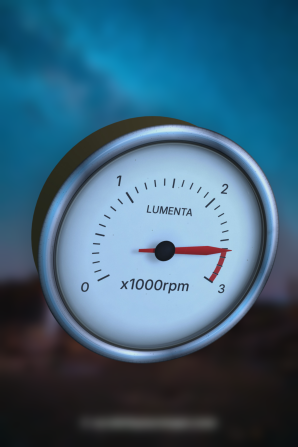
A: {"value": 2600, "unit": "rpm"}
